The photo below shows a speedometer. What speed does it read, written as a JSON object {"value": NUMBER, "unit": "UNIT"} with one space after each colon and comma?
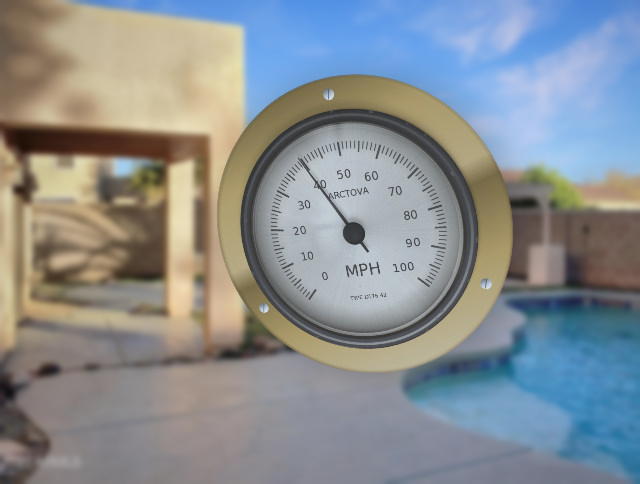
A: {"value": 40, "unit": "mph"}
